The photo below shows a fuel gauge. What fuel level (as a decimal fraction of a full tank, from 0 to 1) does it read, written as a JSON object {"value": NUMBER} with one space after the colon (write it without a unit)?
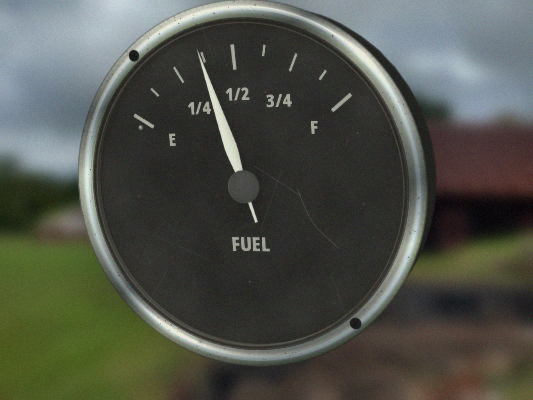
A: {"value": 0.375}
